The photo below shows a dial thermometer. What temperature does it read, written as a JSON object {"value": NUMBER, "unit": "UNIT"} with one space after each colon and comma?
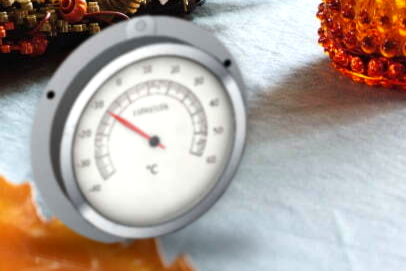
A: {"value": -10, "unit": "°C"}
